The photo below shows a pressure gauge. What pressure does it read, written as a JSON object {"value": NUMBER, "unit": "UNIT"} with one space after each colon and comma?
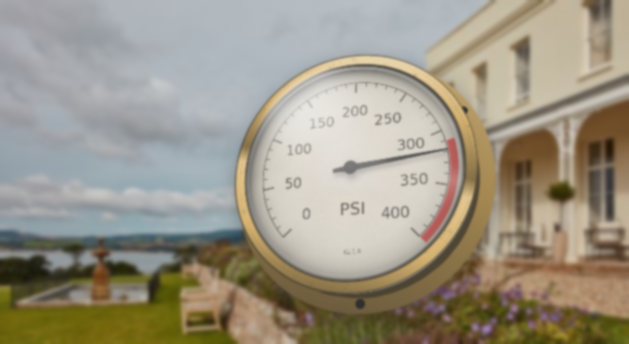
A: {"value": 320, "unit": "psi"}
